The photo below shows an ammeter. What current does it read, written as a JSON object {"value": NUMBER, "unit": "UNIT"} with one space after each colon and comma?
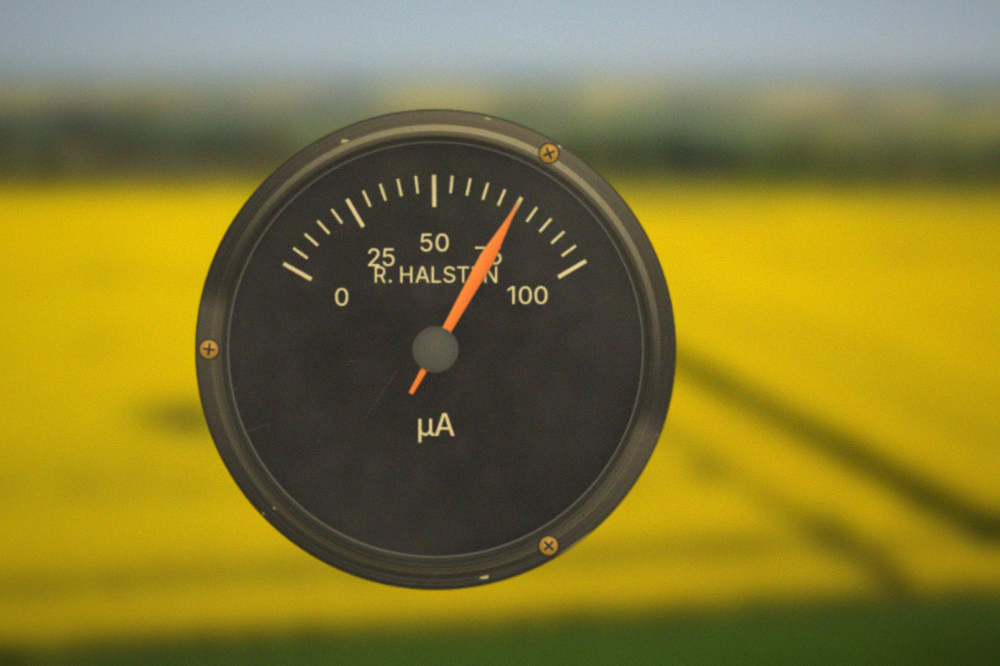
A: {"value": 75, "unit": "µA"}
